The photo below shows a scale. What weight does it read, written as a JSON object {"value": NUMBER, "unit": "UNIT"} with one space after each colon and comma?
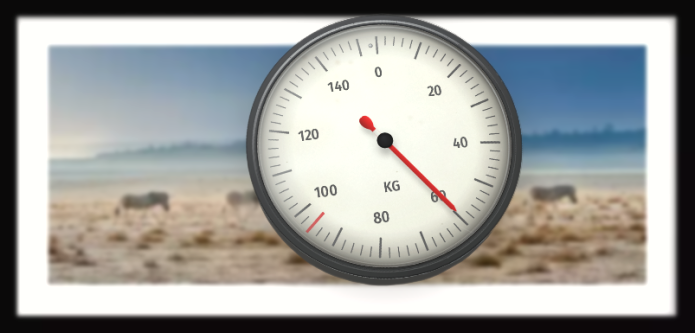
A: {"value": 60, "unit": "kg"}
